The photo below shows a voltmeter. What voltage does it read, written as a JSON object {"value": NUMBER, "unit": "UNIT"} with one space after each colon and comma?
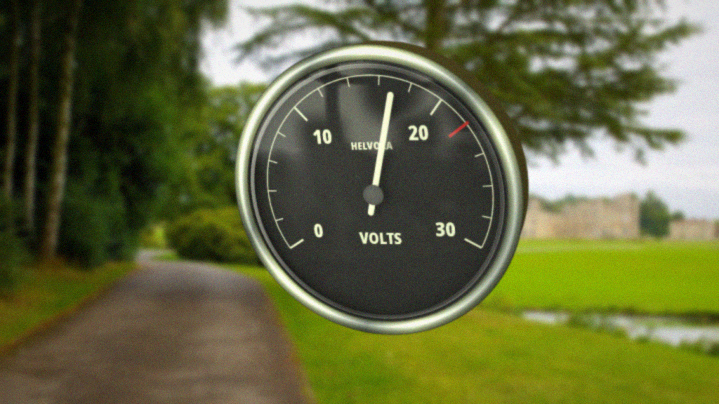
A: {"value": 17, "unit": "V"}
